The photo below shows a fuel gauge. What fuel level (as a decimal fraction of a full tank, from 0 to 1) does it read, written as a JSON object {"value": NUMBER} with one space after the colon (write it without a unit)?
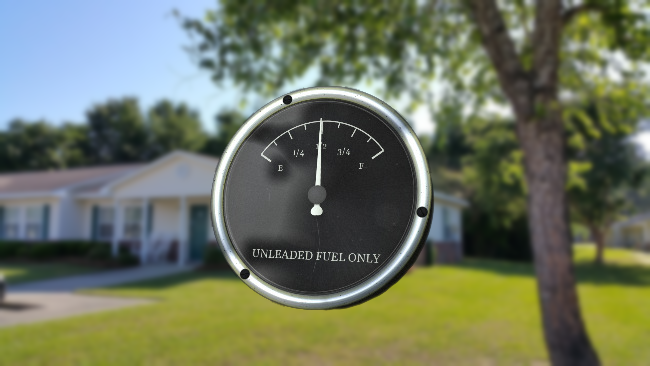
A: {"value": 0.5}
